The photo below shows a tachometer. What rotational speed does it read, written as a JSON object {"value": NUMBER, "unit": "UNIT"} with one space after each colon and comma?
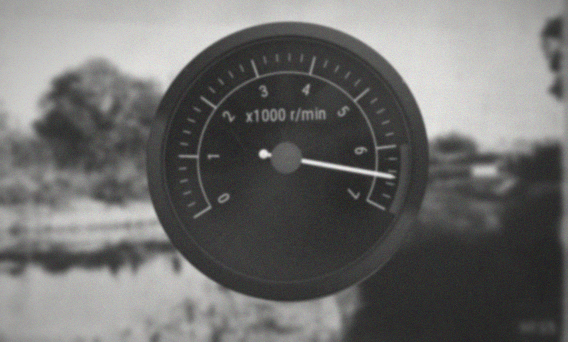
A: {"value": 6500, "unit": "rpm"}
